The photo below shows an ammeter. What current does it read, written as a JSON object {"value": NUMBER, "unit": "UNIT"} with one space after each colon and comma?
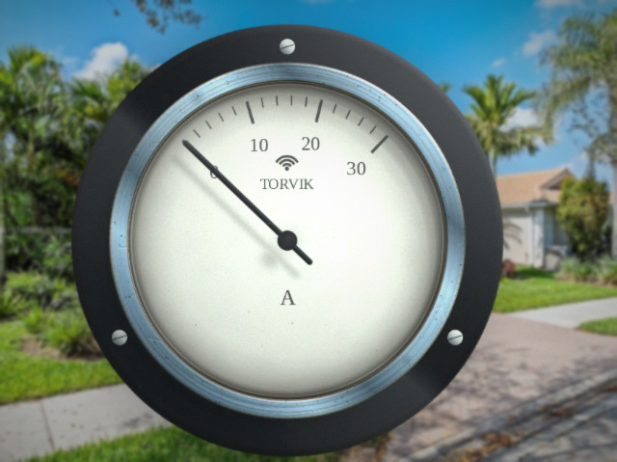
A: {"value": 0, "unit": "A"}
